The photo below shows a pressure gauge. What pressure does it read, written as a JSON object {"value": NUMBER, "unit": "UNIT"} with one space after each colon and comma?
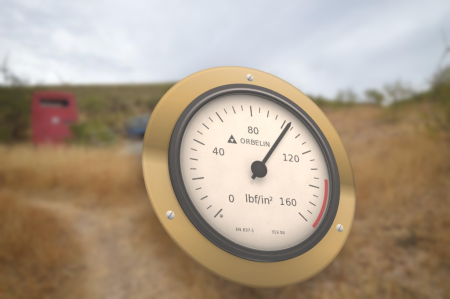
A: {"value": 102.5, "unit": "psi"}
